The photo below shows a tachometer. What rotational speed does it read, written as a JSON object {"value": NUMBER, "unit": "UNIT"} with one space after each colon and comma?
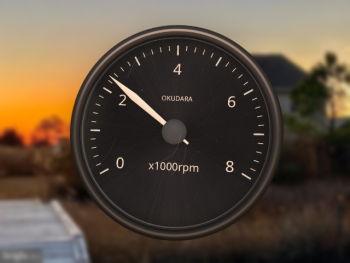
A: {"value": 2300, "unit": "rpm"}
